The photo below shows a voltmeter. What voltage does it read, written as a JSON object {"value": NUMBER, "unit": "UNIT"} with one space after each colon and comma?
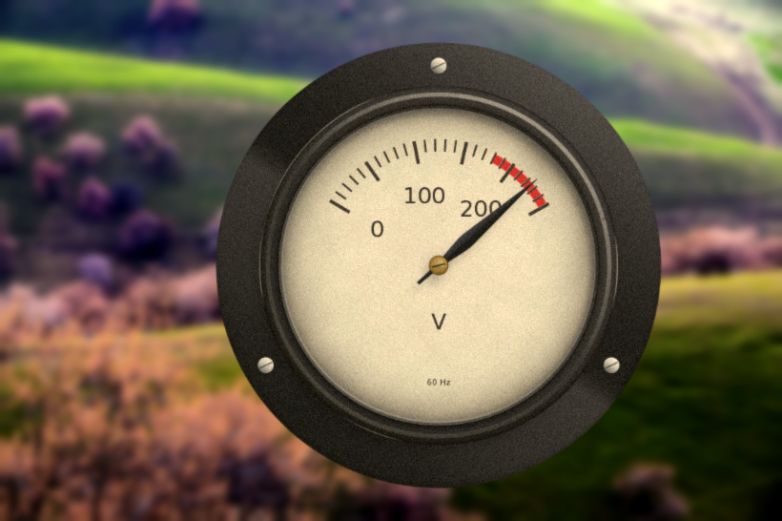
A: {"value": 225, "unit": "V"}
